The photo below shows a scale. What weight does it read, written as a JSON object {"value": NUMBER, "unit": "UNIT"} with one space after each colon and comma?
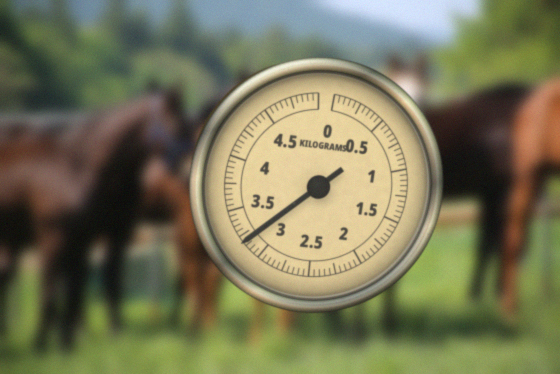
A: {"value": 3.2, "unit": "kg"}
